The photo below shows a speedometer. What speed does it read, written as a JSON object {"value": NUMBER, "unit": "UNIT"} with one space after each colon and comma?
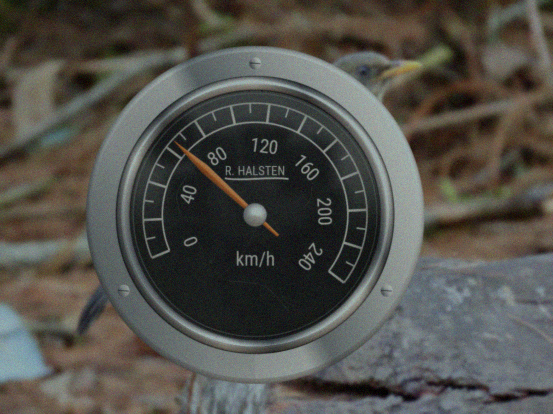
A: {"value": 65, "unit": "km/h"}
